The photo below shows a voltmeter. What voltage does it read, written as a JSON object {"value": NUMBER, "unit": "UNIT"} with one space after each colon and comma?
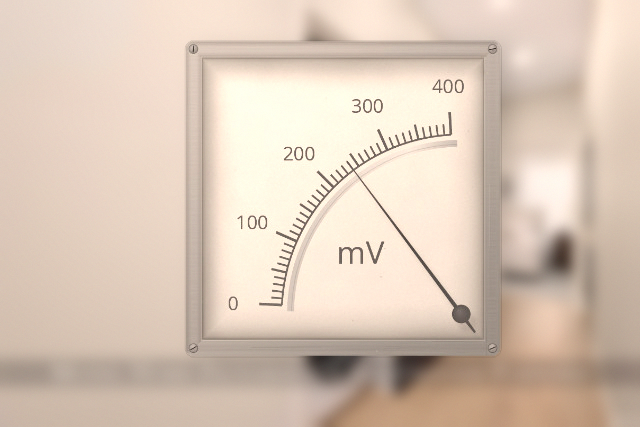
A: {"value": 240, "unit": "mV"}
